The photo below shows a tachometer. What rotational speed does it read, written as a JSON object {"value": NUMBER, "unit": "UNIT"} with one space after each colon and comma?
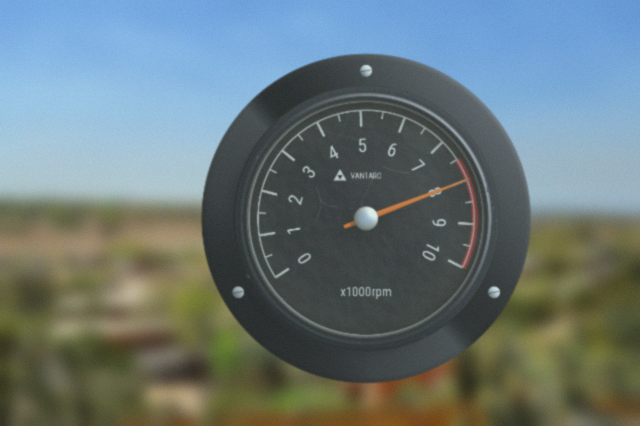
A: {"value": 8000, "unit": "rpm"}
